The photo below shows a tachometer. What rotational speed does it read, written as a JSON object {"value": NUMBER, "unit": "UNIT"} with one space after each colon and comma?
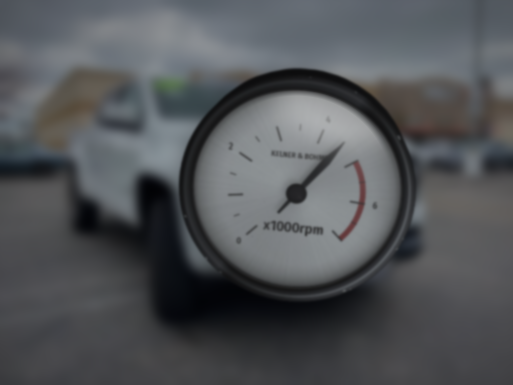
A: {"value": 4500, "unit": "rpm"}
